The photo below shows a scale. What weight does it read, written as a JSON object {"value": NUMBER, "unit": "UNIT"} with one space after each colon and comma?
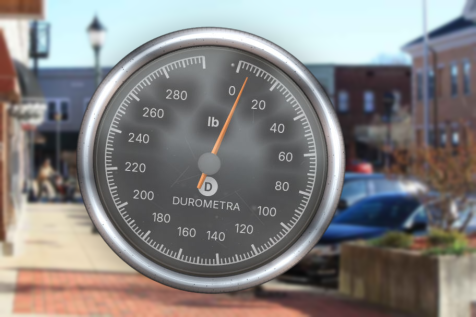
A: {"value": 6, "unit": "lb"}
